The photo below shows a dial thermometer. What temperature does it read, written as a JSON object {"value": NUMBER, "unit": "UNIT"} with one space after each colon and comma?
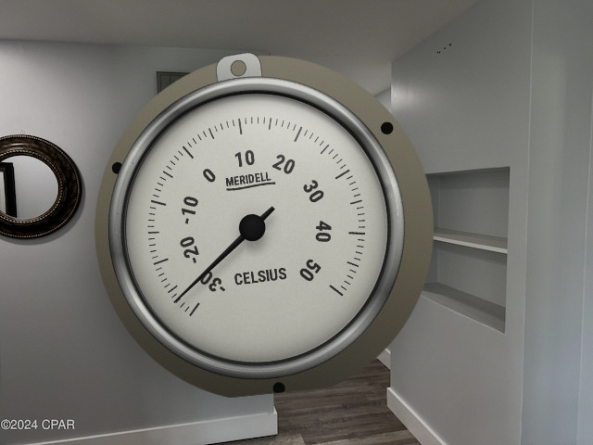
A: {"value": -27, "unit": "°C"}
